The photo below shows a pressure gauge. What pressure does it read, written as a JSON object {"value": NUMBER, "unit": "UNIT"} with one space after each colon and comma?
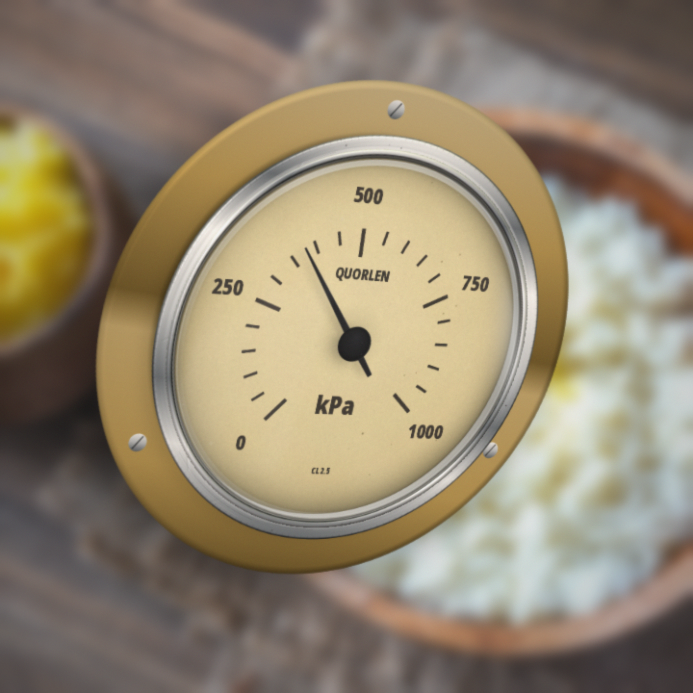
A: {"value": 375, "unit": "kPa"}
